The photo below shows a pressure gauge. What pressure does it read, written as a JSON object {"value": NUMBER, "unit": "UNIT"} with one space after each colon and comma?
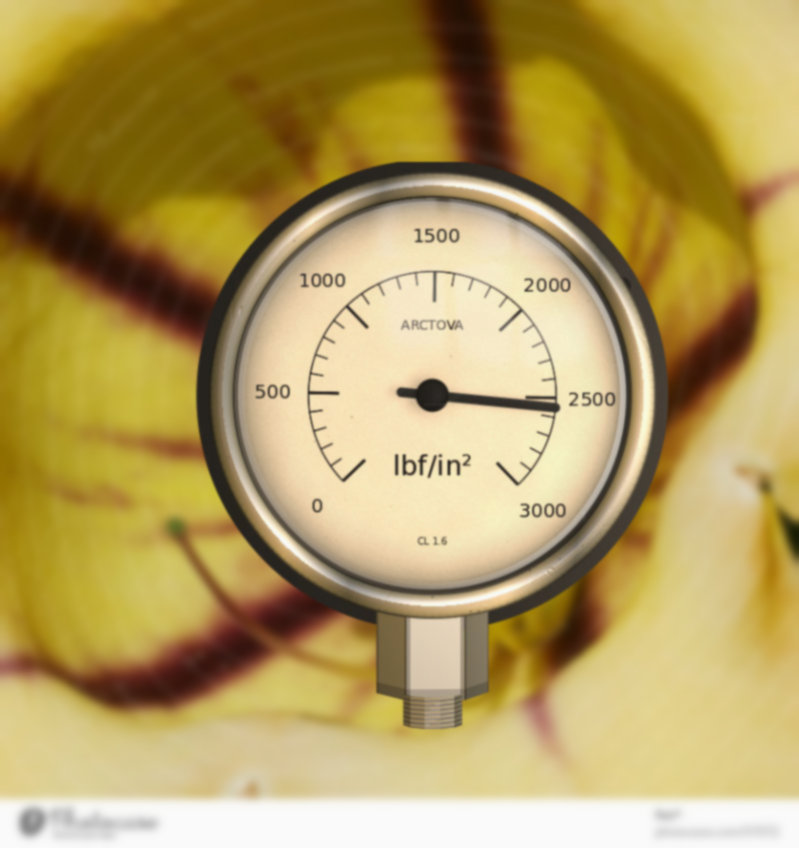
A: {"value": 2550, "unit": "psi"}
